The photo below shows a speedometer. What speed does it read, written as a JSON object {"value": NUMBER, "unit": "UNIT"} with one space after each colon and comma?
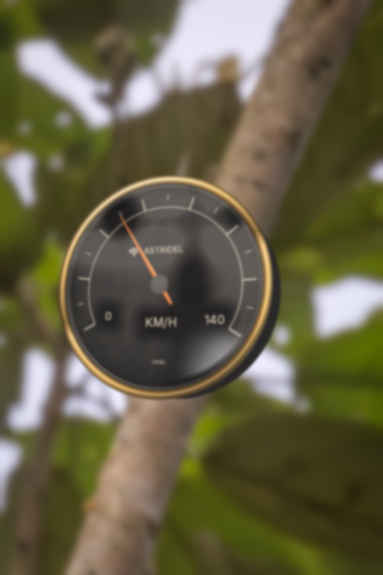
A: {"value": 50, "unit": "km/h"}
